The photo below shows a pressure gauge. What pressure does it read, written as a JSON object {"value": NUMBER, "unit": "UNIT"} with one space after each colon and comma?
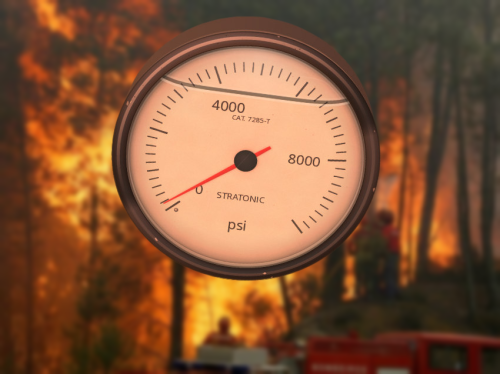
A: {"value": 200, "unit": "psi"}
